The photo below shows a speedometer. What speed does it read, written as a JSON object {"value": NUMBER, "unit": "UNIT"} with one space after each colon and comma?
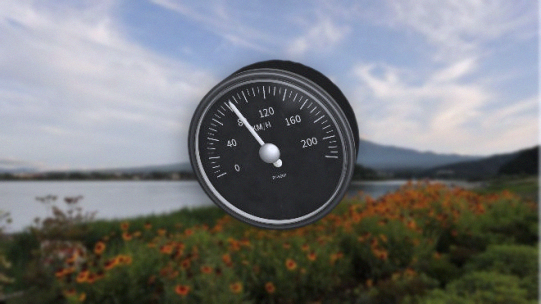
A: {"value": 85, "unit": "km/h"}
